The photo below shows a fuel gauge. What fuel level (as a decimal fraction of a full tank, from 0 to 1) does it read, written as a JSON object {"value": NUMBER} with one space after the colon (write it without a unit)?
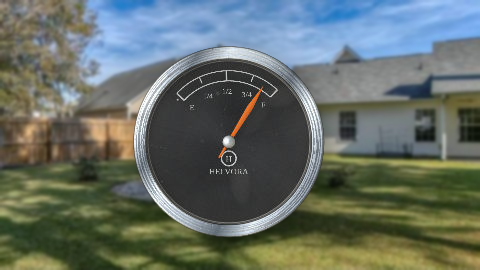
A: {"value": 0.875}
